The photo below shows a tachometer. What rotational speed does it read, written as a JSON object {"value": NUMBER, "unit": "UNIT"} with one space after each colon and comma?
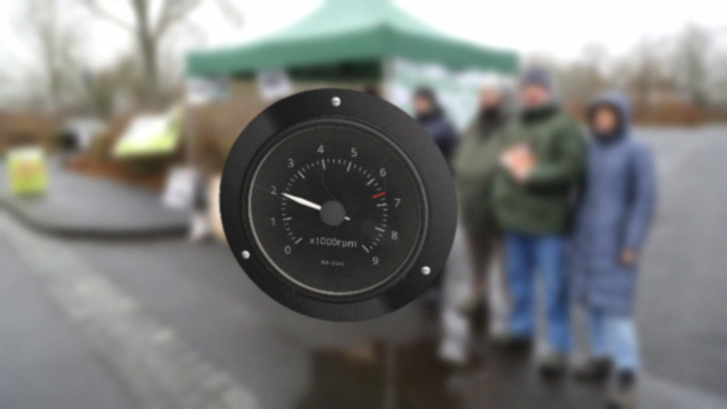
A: {"value": 2000, "unit": "rpm"}
